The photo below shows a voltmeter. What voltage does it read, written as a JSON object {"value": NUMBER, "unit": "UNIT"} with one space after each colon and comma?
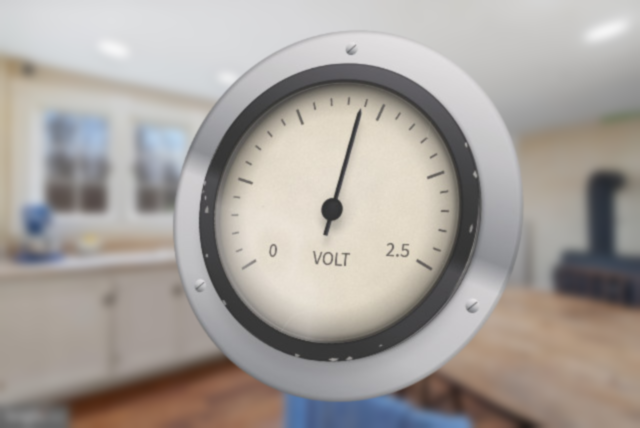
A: {"value": 1.4, "unit": "V"}
